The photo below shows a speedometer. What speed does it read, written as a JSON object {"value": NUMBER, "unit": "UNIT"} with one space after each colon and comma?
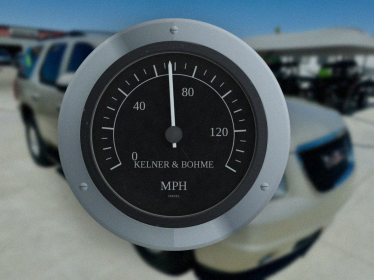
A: {"value": 67.5, "unit": "mph"}
